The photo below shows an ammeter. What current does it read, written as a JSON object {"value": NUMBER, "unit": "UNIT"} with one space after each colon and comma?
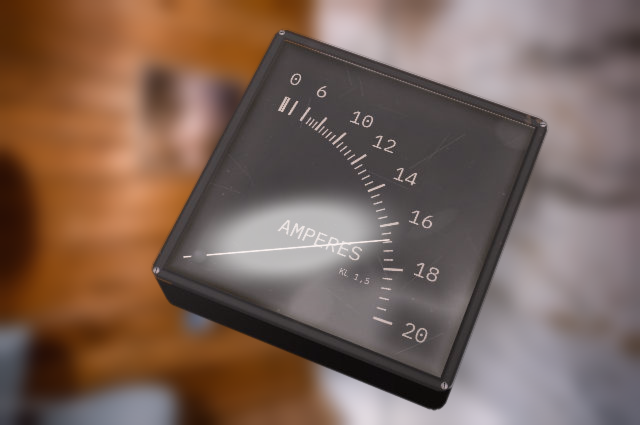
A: {"value": 16.8, "unit": "A"}
